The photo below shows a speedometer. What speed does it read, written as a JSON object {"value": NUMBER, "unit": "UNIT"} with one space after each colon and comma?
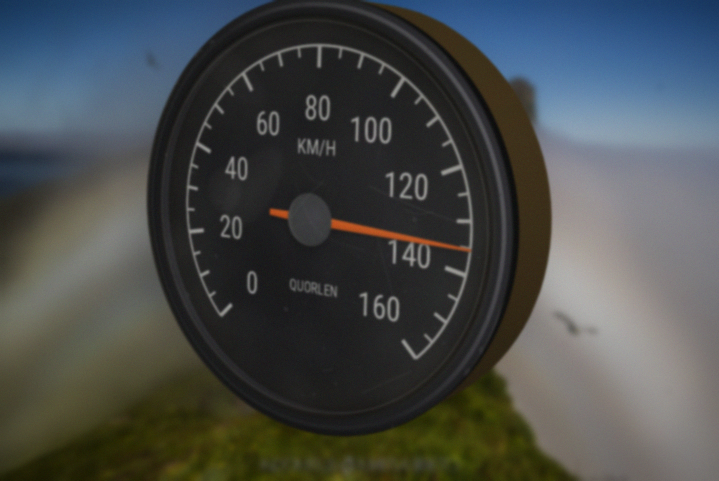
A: {"value": 135, "unit": "km/h"}
